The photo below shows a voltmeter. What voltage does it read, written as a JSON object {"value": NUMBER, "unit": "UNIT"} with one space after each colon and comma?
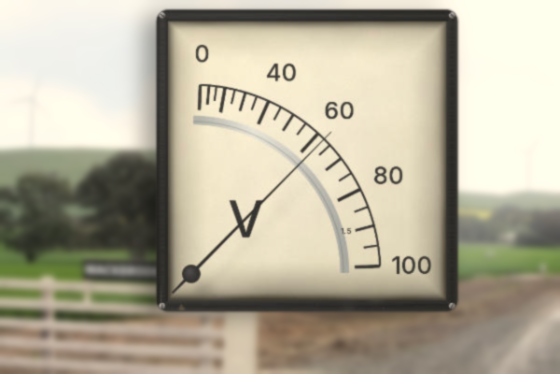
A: {"value": 62.5, "unit": "V"}
